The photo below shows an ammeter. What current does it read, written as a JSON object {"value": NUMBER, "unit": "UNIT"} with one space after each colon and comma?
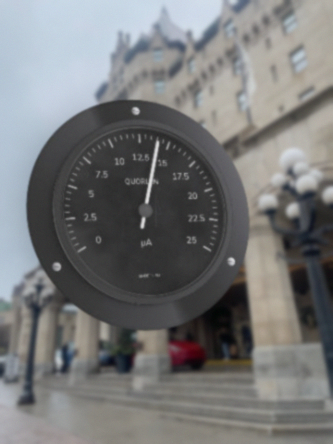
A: {"value": 14, "unit": "µA"}
